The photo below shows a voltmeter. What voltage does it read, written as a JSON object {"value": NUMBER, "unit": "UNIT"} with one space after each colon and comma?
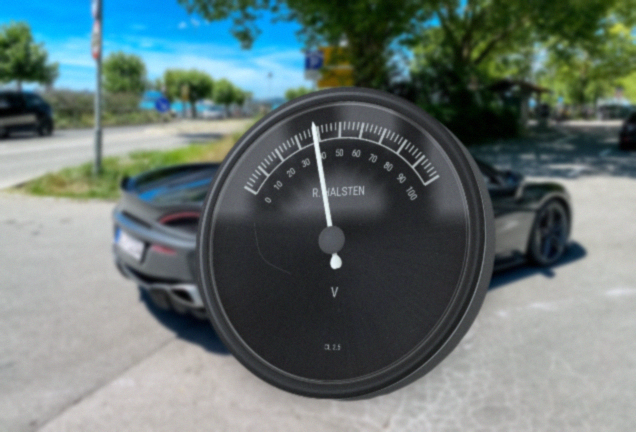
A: {"value": 40, "unit": "V"}
